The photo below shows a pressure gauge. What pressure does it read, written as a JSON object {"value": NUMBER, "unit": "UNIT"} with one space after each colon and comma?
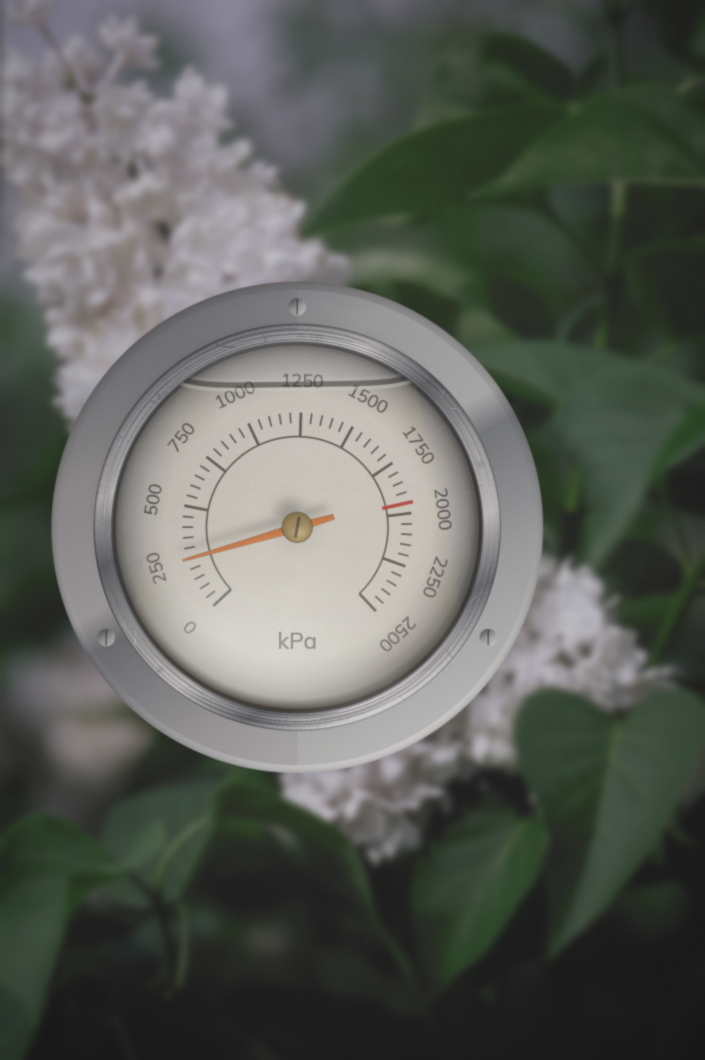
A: {"value": 250, "unit": "kPa"}
